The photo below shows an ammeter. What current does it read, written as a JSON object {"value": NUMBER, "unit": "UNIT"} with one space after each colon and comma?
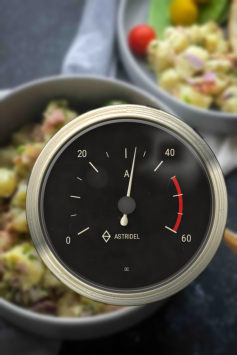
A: {"value": 32.5, "unit": "A"}
